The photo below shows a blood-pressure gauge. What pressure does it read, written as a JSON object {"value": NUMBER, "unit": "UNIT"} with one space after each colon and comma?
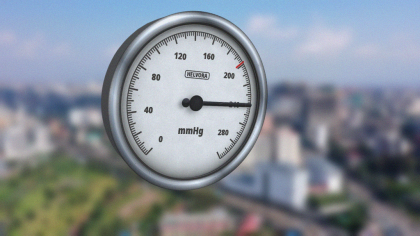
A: {"value": 240, "unit": "mmHg"}
